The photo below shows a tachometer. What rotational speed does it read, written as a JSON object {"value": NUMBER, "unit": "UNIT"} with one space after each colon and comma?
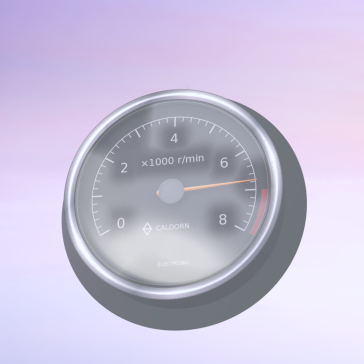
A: {"value": 6800, "unit": "rpm"}
